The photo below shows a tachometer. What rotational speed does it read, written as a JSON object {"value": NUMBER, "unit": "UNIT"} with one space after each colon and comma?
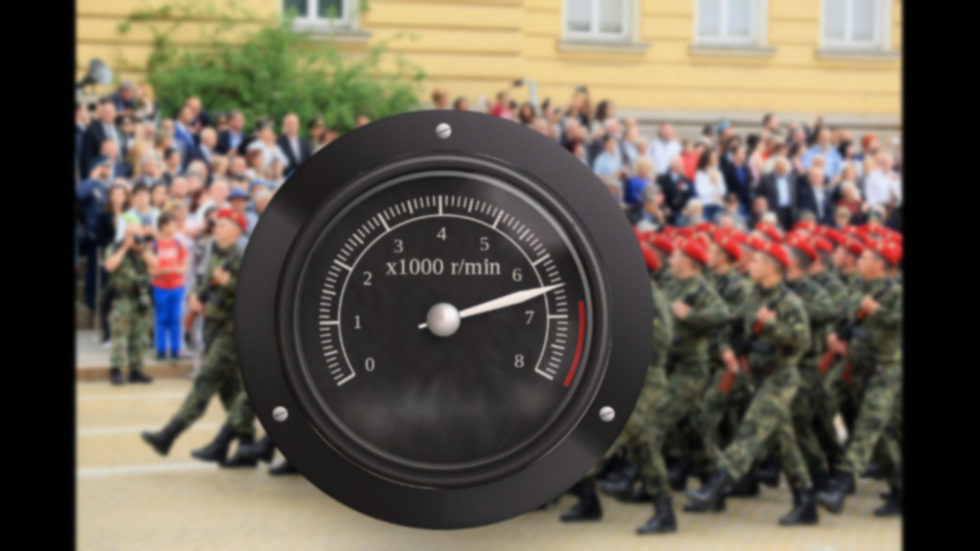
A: {"value": 6500, "unit": "rpm"}
